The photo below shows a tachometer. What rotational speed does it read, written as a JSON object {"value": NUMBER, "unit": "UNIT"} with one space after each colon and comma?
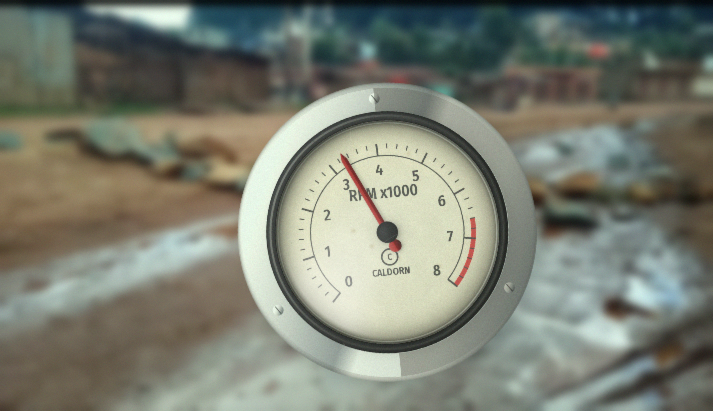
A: {"value": 3300, "unit": "rpm"}
